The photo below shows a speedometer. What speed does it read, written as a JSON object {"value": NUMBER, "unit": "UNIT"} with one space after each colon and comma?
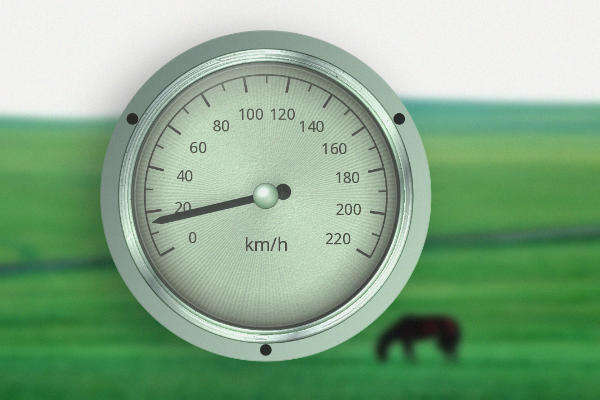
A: {"value": 15, "unit": "km/h"}
